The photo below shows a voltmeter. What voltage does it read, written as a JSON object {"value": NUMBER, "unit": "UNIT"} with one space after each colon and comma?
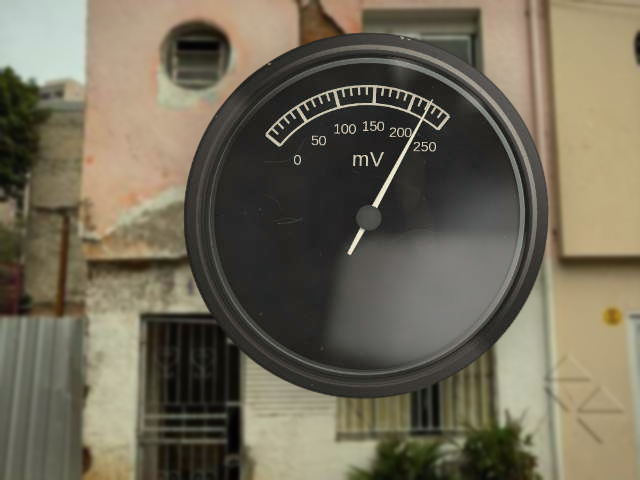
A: {"value": 220, "unit": "mV"}
